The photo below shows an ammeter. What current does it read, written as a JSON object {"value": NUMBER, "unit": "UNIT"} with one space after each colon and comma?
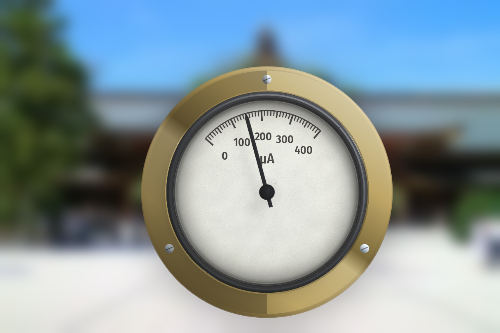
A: {"value": 150, "unit": "µA"}
